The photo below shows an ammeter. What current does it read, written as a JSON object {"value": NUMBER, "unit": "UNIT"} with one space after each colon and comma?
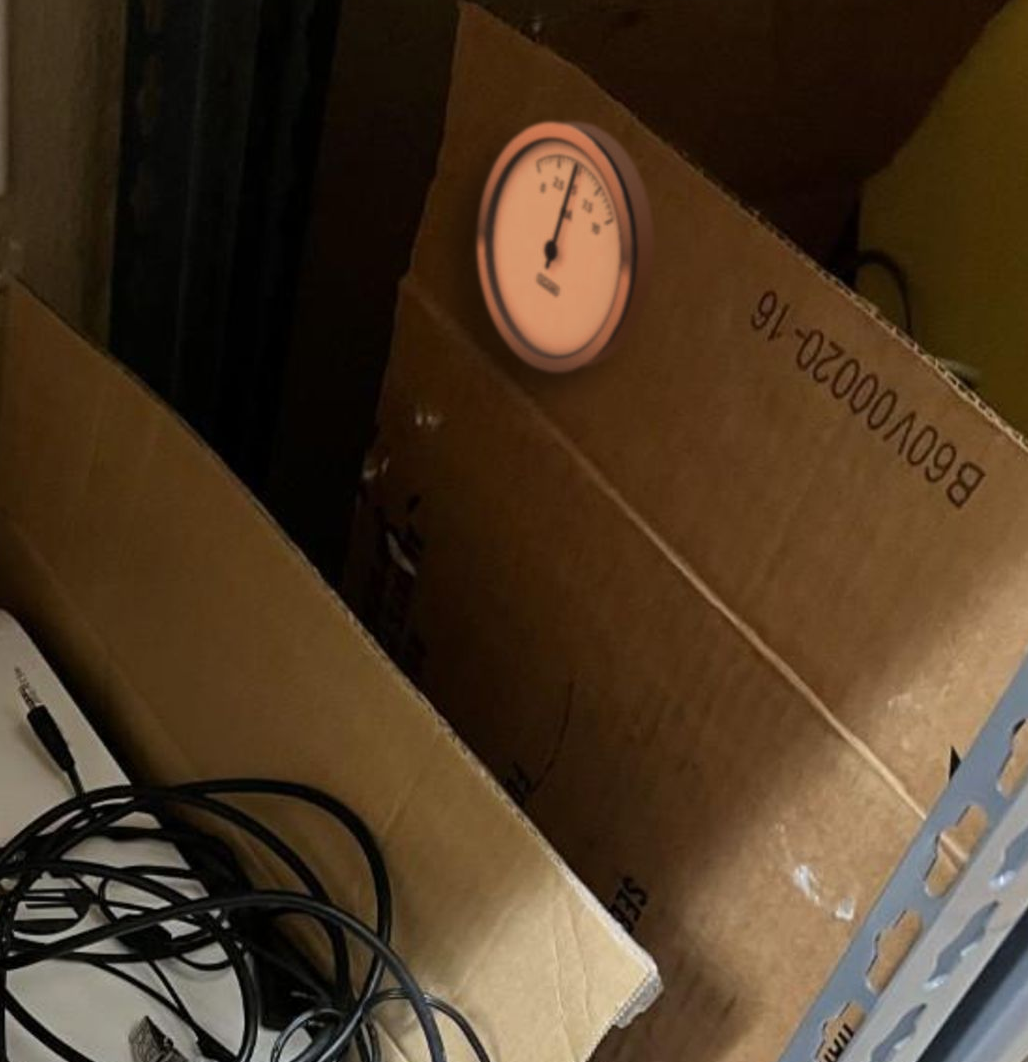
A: {"value": 5, "unit": "mA"}
